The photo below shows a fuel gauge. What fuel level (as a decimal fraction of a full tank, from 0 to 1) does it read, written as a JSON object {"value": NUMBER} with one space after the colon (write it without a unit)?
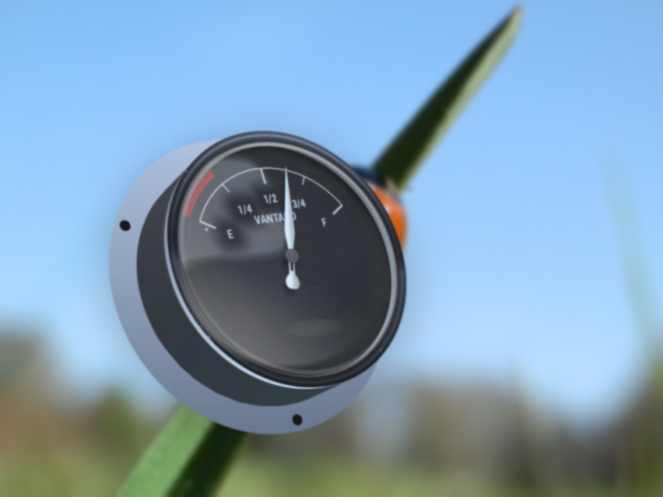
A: {"value": 0.625}
